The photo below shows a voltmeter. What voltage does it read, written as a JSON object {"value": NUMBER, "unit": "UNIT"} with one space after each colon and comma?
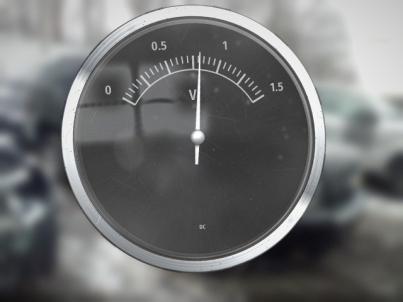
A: {"value": 0.8, "unit": "V"}
